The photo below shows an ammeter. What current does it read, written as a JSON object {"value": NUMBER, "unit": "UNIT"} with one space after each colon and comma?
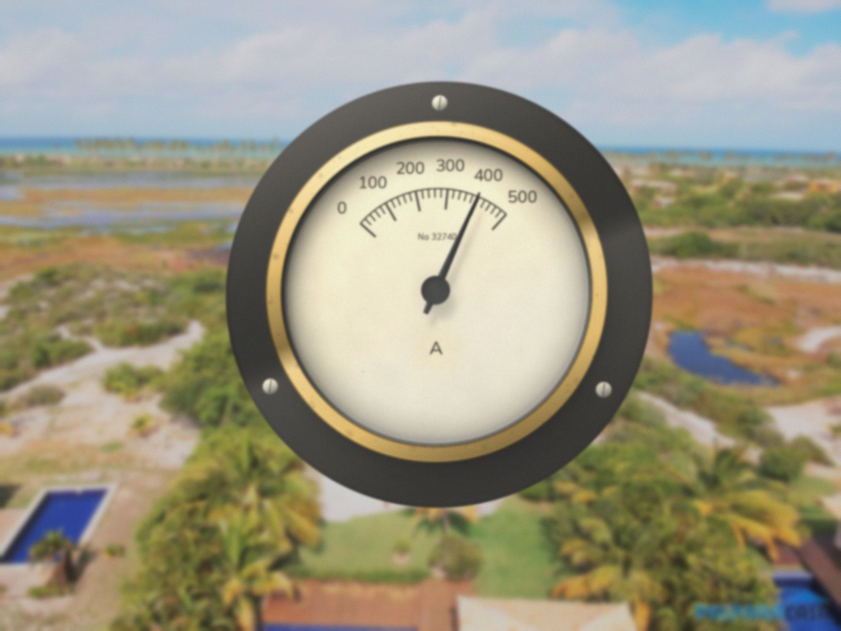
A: {"value": 400, "unit": "A"}
